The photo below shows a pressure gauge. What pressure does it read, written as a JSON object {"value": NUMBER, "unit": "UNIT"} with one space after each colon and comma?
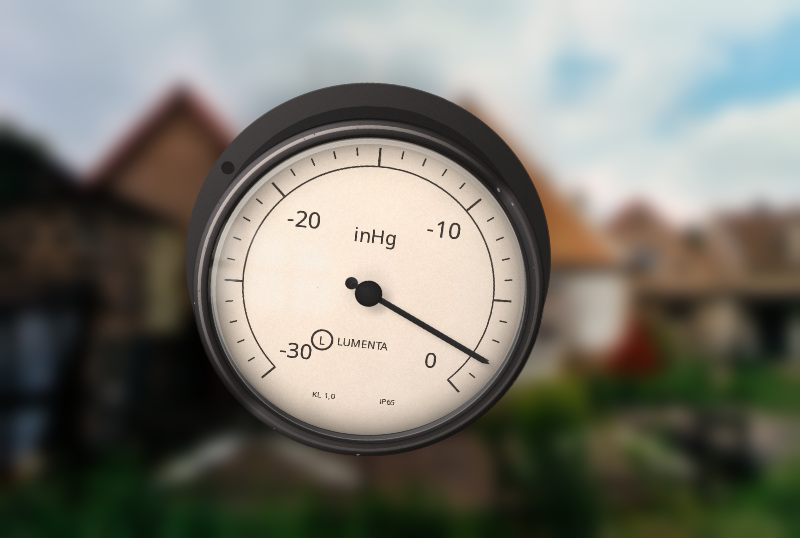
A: {"value": -2, "unit": "inHg"}
